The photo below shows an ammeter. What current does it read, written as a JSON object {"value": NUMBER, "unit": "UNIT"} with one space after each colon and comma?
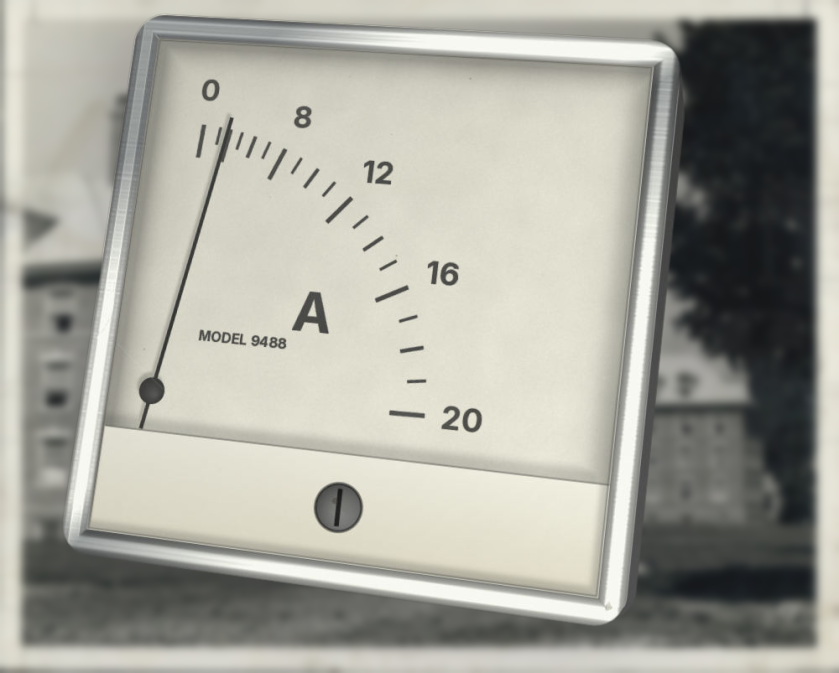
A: {"value": 4, "unit": "A"}
